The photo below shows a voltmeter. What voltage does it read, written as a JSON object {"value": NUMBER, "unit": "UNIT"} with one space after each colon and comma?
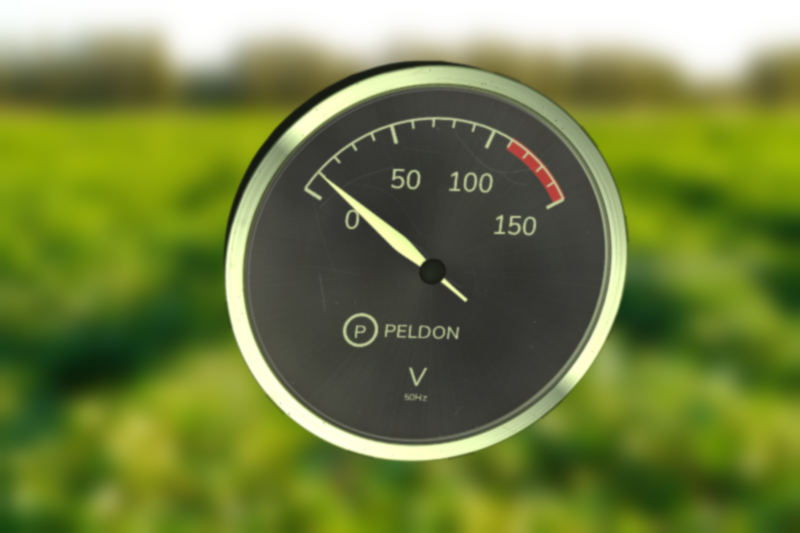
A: {"value": 10, "unit": "V"}
